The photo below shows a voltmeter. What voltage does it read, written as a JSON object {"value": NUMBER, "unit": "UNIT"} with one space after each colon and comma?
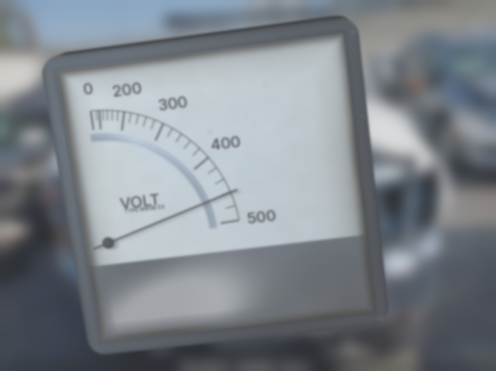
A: {"value": 460, "unit": "V"}
